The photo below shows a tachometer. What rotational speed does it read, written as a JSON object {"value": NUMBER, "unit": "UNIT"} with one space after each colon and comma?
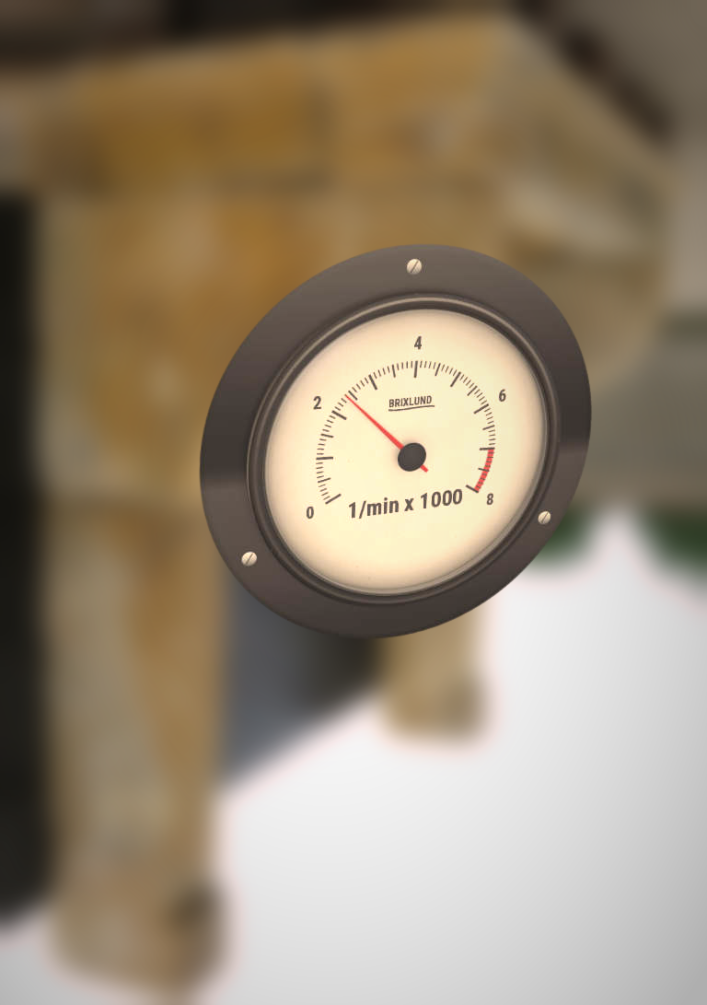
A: {"value": 2400, "unit": "rpm"}
